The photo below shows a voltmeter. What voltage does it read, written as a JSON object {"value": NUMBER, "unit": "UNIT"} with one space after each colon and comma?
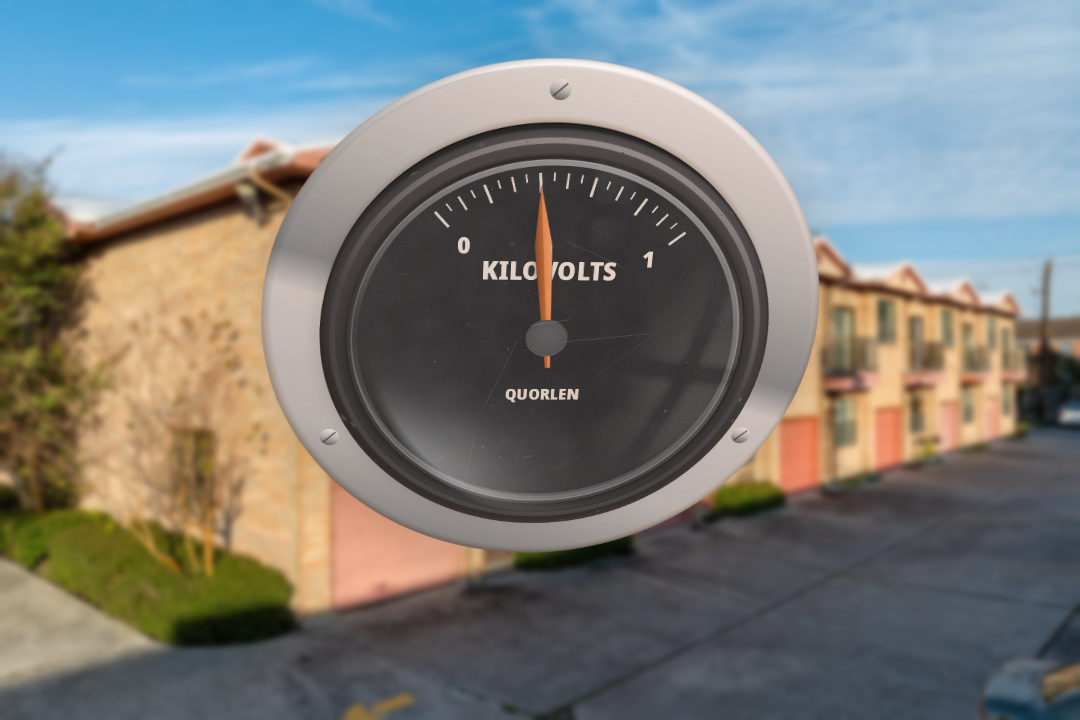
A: {"value": 0.4, "unit": "kV"}
